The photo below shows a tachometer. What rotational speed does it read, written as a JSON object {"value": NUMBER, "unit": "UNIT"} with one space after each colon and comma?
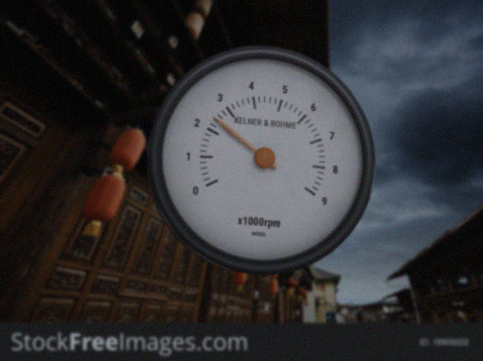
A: {"value": 2400, "unit": "rpm"}
